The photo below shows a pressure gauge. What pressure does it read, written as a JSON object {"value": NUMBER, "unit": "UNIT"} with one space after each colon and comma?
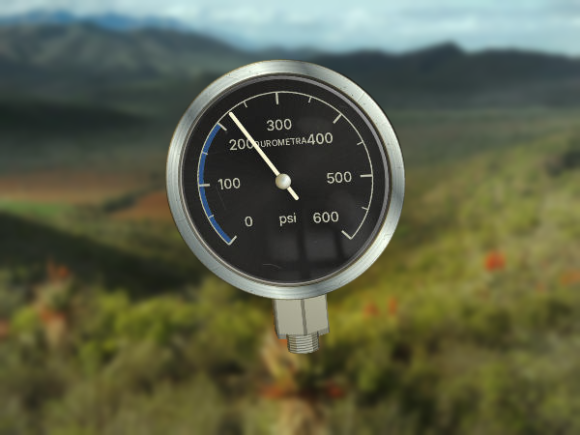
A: {"value": 225, "unit": "psi"}
